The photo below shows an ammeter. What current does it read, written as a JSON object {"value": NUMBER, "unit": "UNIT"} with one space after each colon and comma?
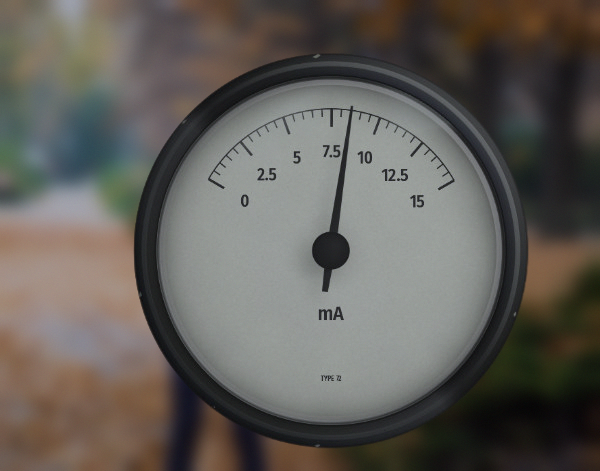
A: {"value": 8.5, "unit": "mA"}
